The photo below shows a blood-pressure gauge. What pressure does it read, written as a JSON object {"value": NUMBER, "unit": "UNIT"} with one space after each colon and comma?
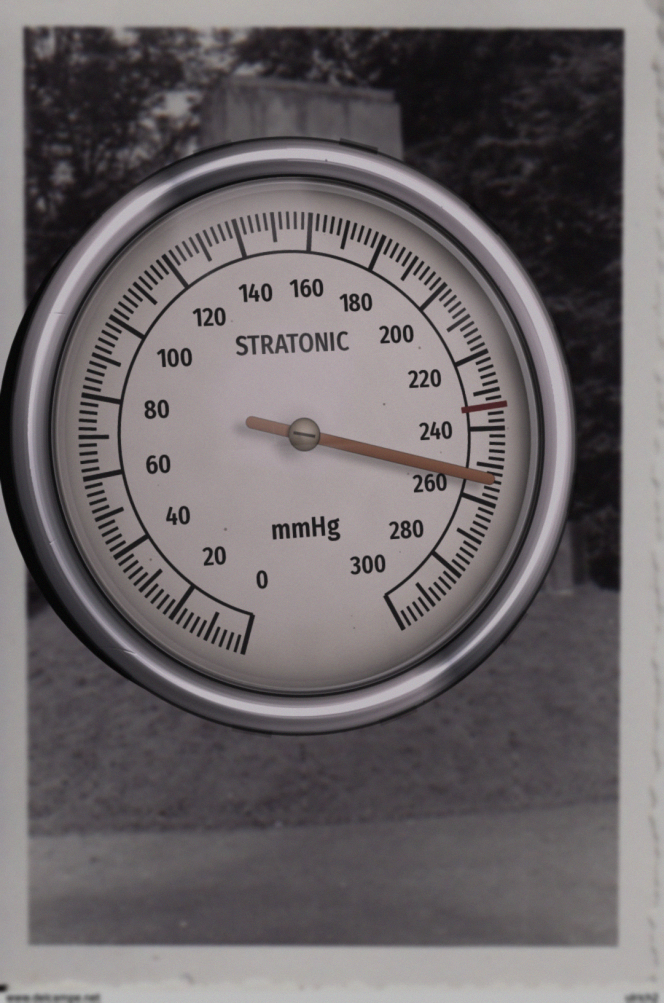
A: {"value": 254, "unit": "mmHg"}
